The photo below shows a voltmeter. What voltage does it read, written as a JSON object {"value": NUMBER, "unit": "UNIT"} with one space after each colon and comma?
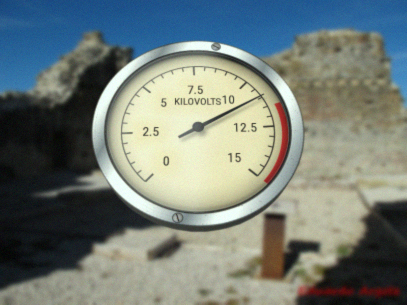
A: {"value": 11, "unit": "kV"}
